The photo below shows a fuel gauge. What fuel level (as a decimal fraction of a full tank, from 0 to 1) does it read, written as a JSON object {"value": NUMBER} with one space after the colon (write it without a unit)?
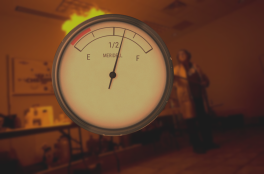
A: {"value": 0.625}
